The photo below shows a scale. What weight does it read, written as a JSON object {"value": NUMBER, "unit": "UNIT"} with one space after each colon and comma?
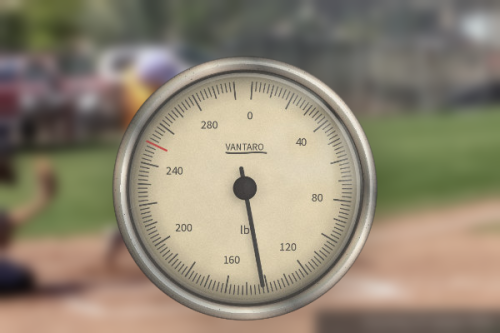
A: {"value": 142, "unit": "lb"}
